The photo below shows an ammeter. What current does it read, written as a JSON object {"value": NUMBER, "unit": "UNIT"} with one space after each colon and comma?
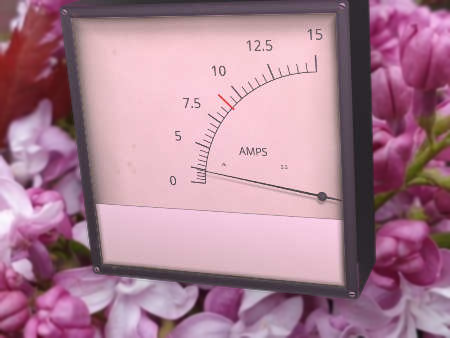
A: {"value": 2.5, "unit": "A"}
